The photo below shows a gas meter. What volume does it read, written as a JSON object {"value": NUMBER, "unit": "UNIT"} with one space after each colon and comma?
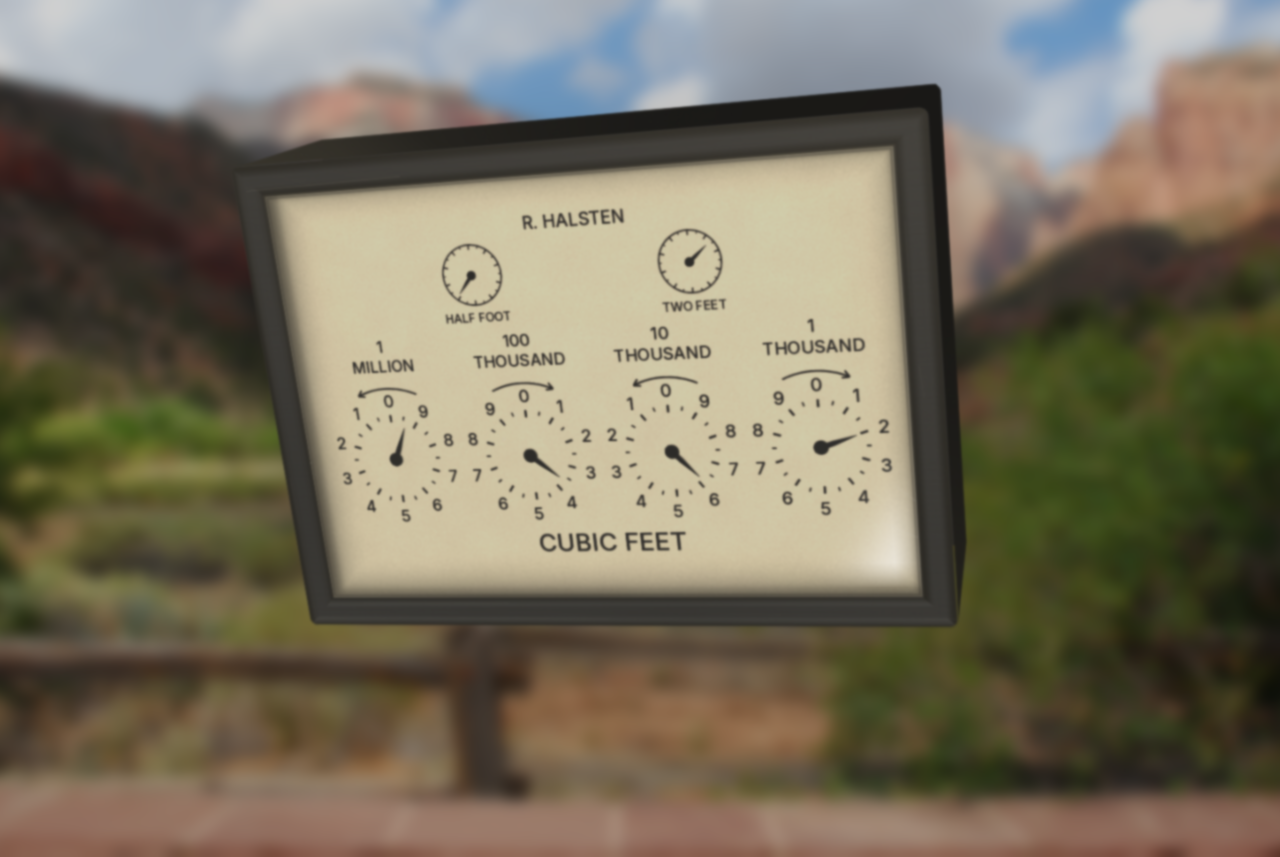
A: {"value": 936200, "unit": "ft³"}
